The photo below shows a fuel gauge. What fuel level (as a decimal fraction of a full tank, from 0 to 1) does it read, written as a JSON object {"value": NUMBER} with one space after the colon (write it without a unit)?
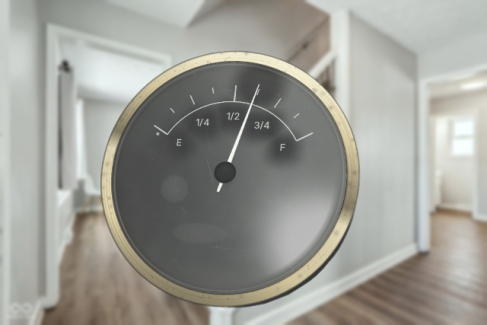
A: {"value": 0.625}
